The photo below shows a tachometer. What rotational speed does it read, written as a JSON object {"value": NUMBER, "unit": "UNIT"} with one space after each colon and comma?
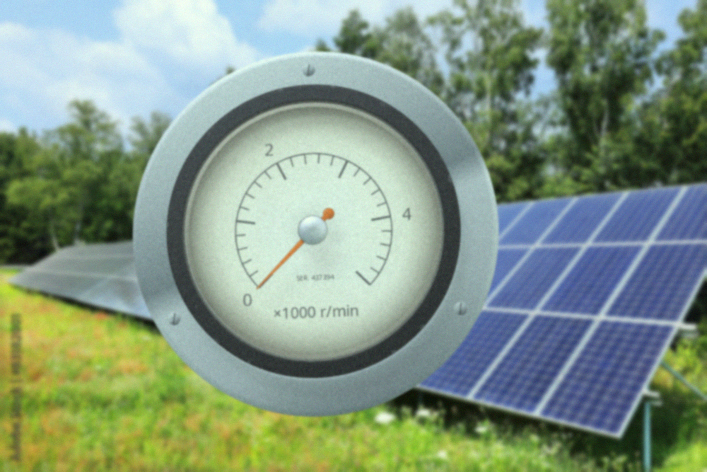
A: {"value": 0, "unit": "rpm"}
